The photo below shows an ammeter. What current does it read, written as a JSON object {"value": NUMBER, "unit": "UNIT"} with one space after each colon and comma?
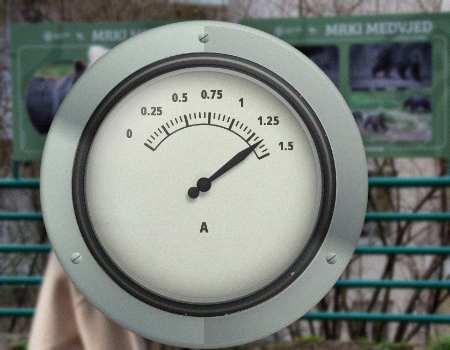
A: {"value": 1.35, "unit": "A"}
